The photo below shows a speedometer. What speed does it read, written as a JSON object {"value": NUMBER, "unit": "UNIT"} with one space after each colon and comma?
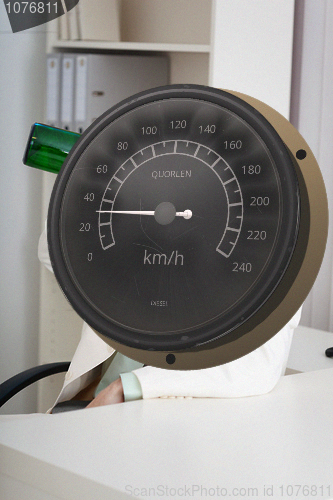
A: {"value": 30, "unit": "km/h"}
